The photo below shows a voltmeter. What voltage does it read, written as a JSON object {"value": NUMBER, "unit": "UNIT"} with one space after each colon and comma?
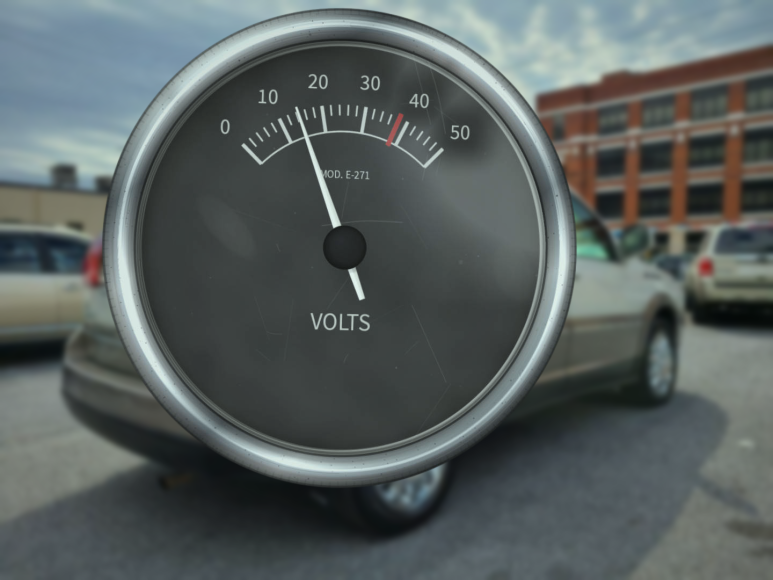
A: {"value": 14, "unit": "V"}
